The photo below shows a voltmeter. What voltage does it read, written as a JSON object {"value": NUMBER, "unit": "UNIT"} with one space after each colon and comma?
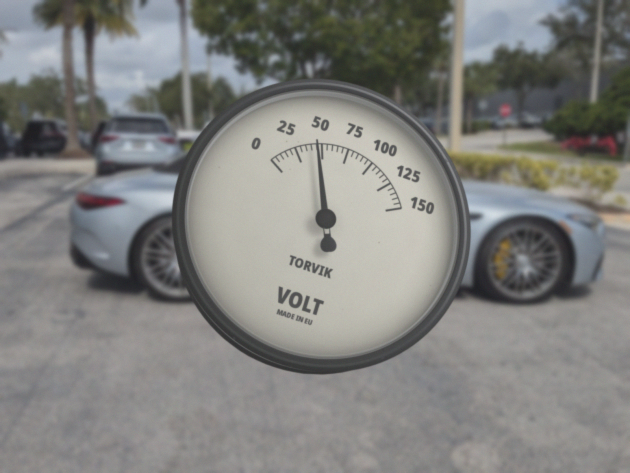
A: {"value": 45, "unit": "V"}
